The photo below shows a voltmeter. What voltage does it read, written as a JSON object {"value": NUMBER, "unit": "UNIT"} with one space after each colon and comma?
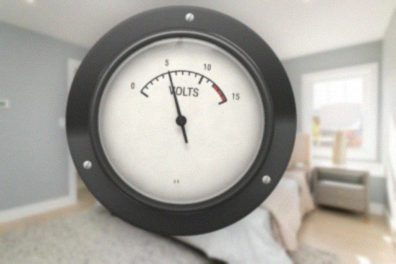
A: {"value": 5, "unit": "V"}
